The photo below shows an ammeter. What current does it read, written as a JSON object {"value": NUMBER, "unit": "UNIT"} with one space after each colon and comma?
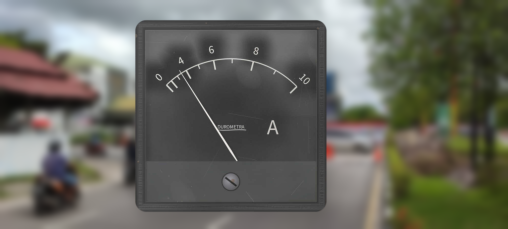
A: {"value": 3.5, "unit": "A"}
